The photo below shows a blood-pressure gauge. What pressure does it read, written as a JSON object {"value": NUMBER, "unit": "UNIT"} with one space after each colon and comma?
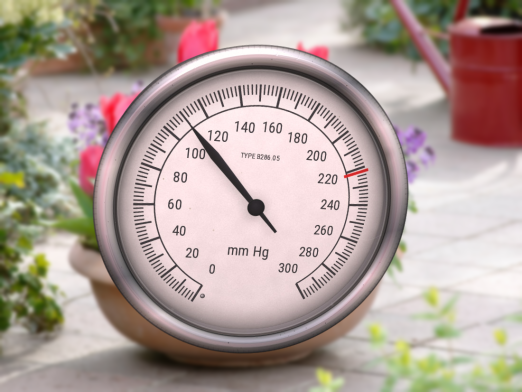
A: {"value": 110, "unit": "mmHg"}
